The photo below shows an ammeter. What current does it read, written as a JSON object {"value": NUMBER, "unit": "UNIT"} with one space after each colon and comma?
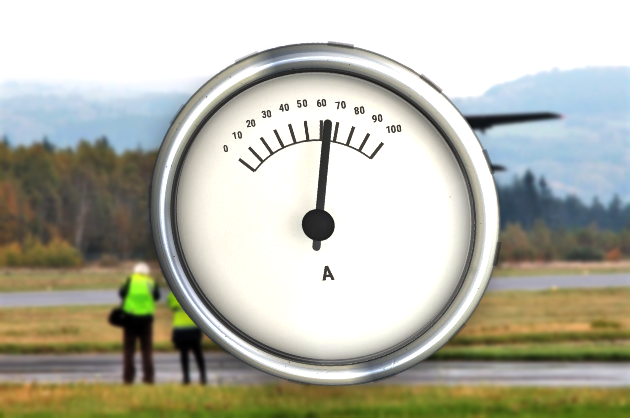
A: {"value": 65, "unit": "A"}
